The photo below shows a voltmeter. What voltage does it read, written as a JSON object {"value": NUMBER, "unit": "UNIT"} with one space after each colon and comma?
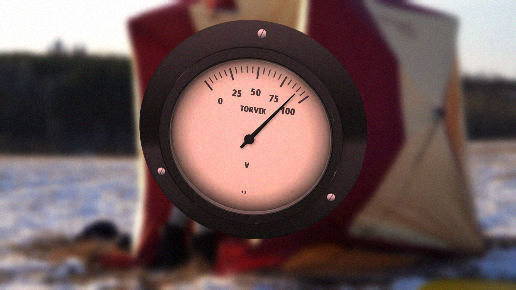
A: {"value": 90, "unit": "V"}
